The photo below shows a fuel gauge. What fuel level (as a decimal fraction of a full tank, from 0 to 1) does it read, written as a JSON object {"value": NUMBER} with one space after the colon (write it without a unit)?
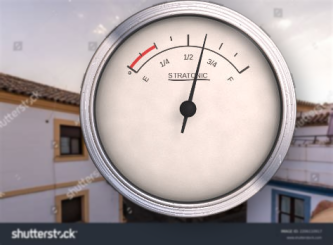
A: {"value": 0.625}
